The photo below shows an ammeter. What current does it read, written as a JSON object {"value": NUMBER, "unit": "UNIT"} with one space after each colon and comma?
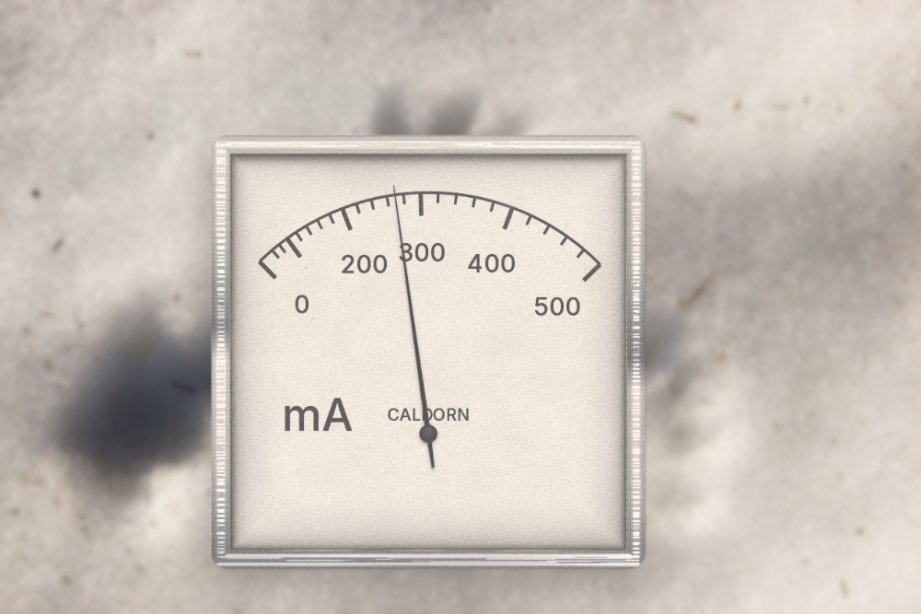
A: {"value": 270, "unit": "mA"}
